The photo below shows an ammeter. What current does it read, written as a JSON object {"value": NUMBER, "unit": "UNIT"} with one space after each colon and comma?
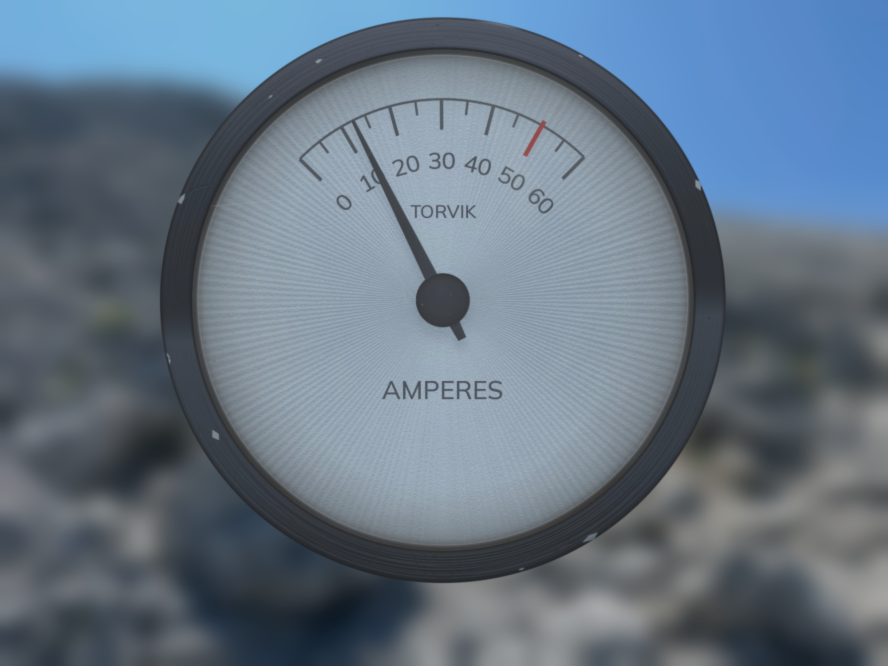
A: {"value": 12.5, "unit": "A"}
